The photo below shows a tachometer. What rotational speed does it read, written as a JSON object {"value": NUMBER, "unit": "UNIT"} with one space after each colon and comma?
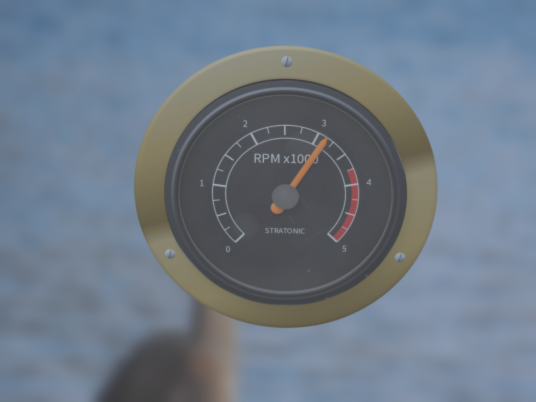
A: {"value": 3125, "unit": "rpm"}
